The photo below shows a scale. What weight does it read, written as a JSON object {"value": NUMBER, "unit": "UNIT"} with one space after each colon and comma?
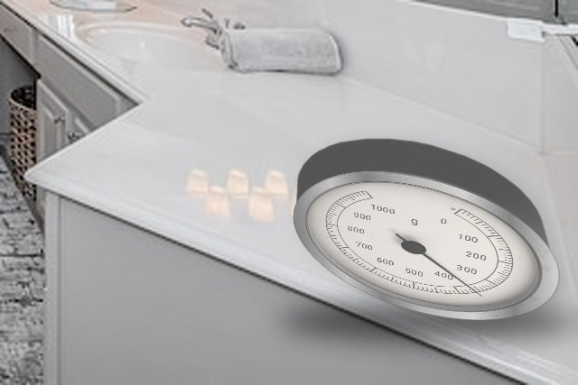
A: {"value": 350, "unit": "g"}
